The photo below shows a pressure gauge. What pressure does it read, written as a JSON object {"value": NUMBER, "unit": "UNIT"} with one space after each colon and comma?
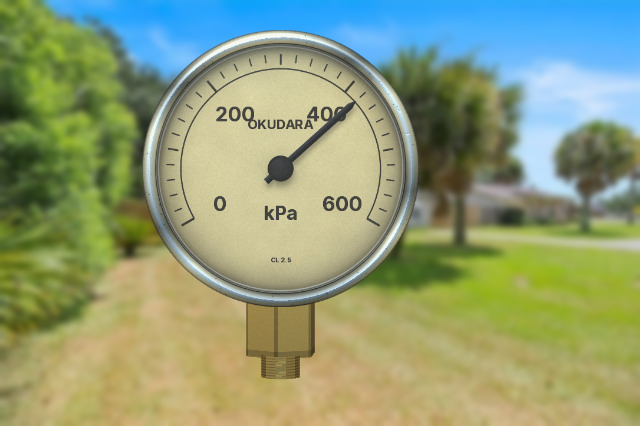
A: {"value": 420, "unit": "kPa"}
